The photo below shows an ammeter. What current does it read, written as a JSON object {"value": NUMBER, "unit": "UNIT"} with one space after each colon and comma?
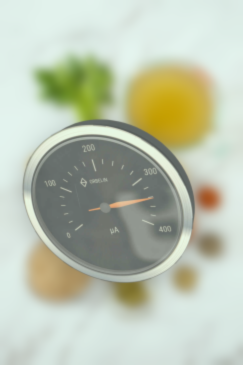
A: {"value": 340, "unit": "µA"}
